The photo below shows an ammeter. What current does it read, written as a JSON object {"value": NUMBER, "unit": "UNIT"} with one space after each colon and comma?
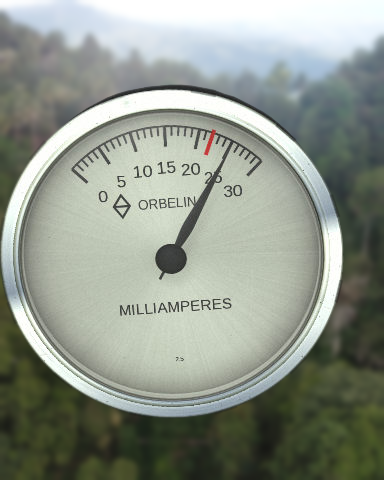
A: {"value": 25, "unit": "mA"}
